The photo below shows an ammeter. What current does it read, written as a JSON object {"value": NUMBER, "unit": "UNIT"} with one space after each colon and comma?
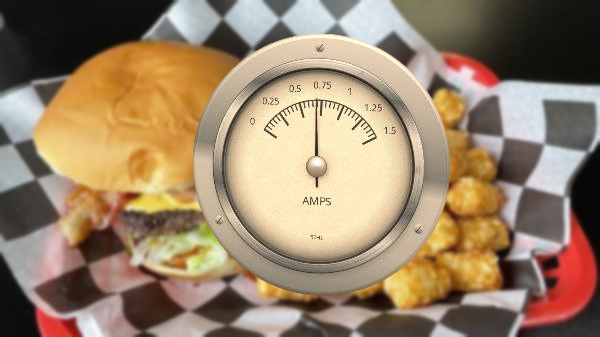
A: {"value": 0.7, "unit": "A"}
